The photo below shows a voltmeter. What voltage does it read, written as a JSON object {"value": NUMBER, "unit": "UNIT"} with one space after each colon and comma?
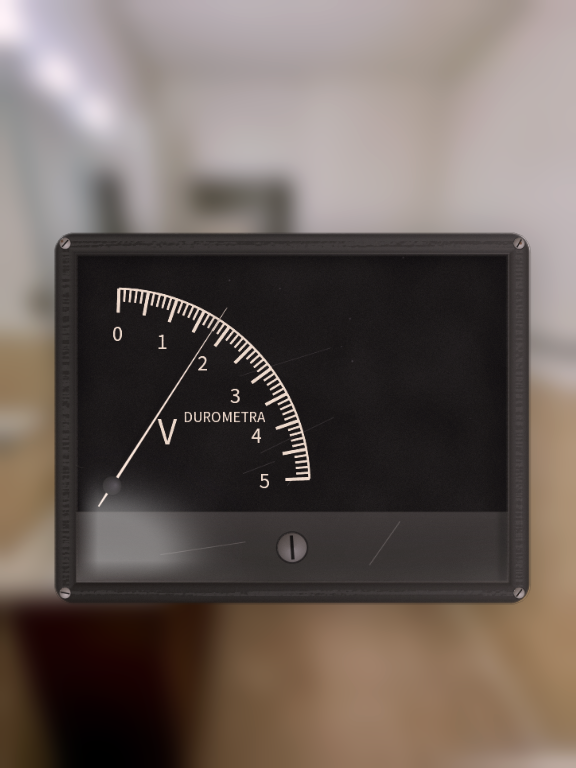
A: {"value": 1.8, "unit": "V"}
